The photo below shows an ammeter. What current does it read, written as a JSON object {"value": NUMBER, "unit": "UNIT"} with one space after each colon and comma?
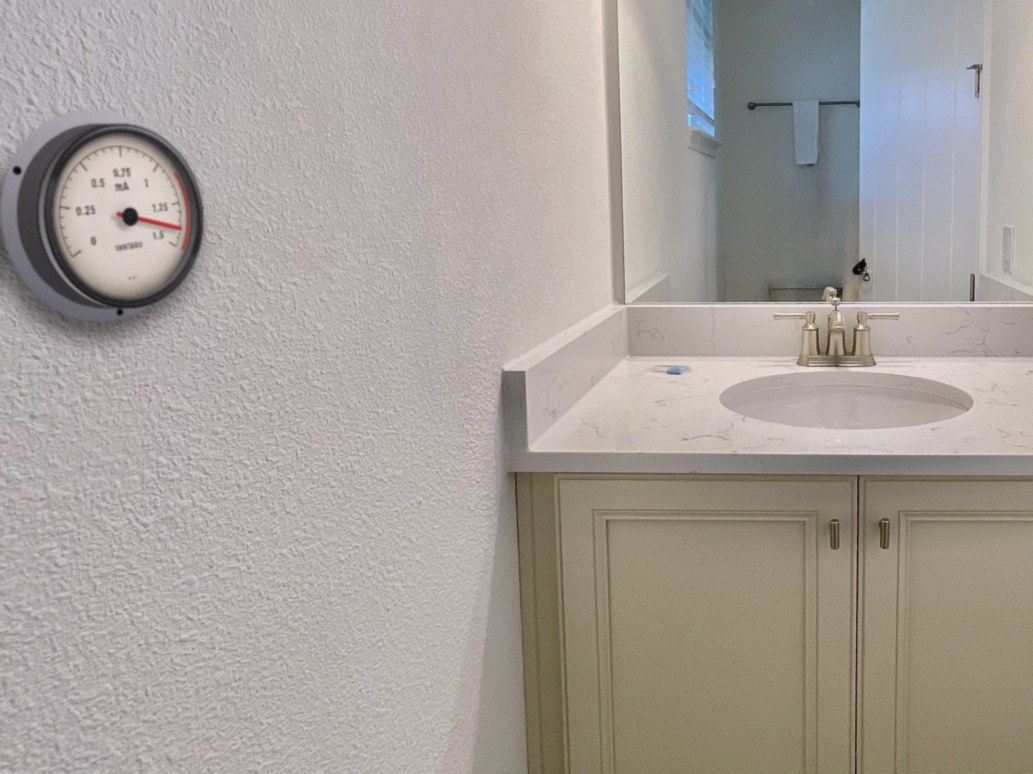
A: {"value": 1.4, "unit": "mA"}
